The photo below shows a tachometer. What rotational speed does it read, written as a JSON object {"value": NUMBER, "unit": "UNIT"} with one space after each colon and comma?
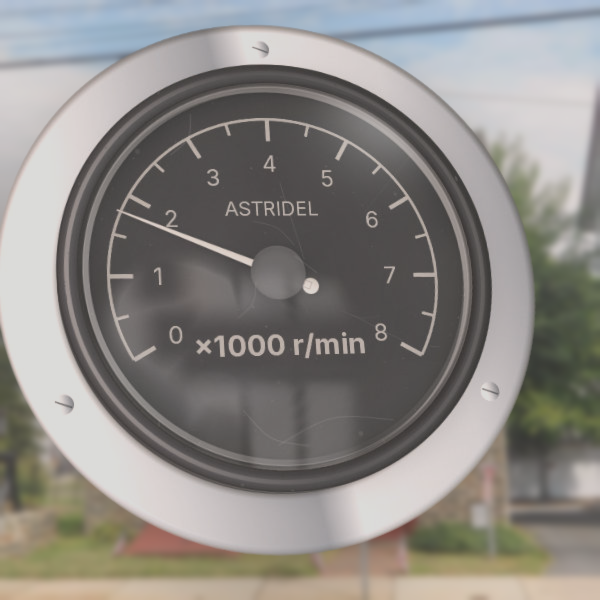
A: {"value": 1750, "unit": "rpm"}
